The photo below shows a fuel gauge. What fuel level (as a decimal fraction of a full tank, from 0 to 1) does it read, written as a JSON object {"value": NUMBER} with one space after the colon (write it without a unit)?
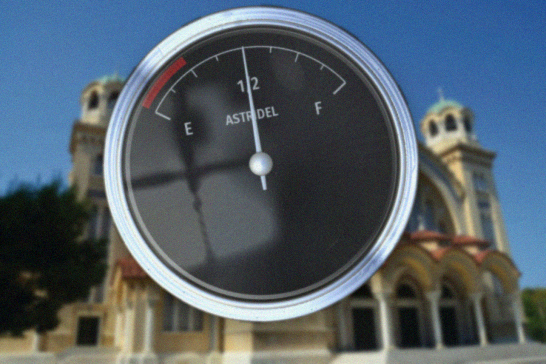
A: {"value": 0.5}
